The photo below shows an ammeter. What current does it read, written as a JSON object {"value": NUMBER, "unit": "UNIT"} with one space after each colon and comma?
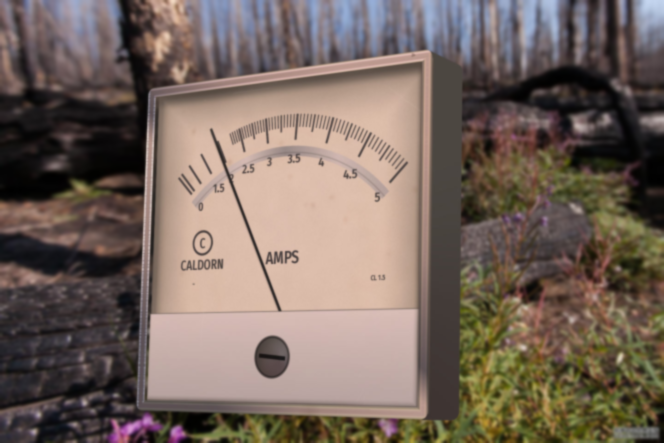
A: {"value": 2, "unit": "A"}
